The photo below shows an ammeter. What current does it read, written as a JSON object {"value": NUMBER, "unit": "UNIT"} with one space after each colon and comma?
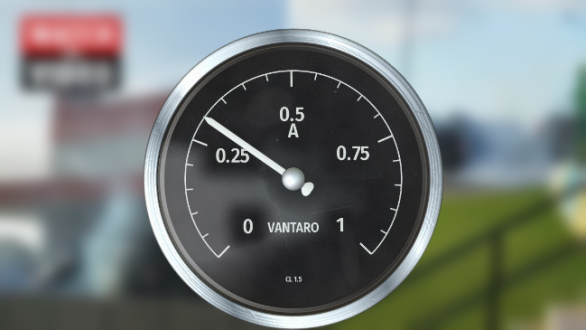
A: {"value": 0.3, "unit": "A"}
